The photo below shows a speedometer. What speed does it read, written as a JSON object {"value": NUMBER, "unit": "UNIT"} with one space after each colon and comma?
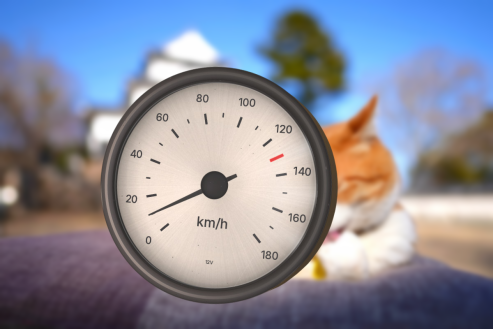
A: {"value": 10, "unit": "km/h"}
